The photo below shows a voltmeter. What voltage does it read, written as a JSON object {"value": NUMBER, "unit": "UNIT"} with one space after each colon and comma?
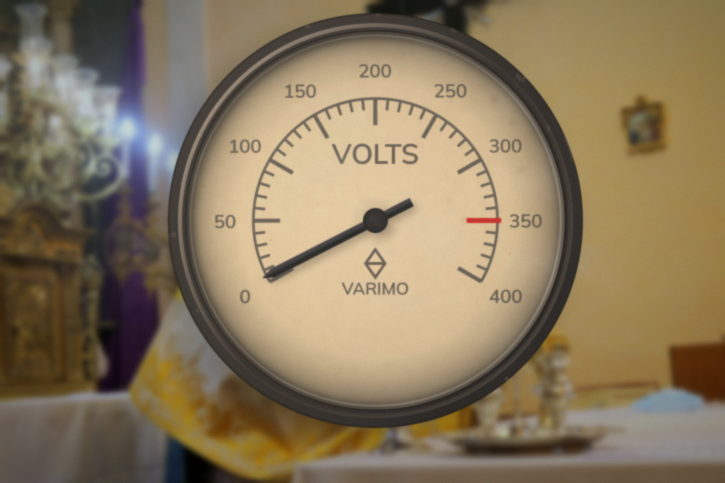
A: {"value": 5, "unit": "V"}
